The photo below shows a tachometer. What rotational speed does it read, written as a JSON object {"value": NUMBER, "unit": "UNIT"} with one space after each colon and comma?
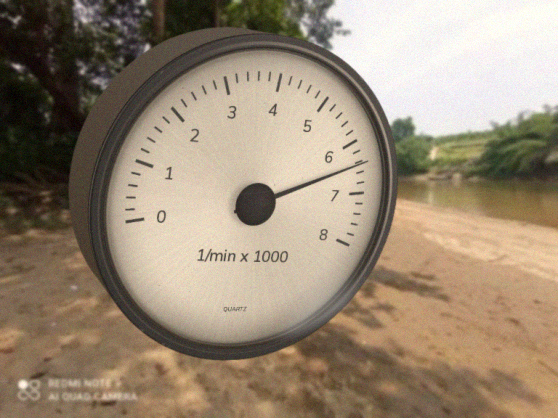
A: {"value": 6400, "unit": "rpm"}
